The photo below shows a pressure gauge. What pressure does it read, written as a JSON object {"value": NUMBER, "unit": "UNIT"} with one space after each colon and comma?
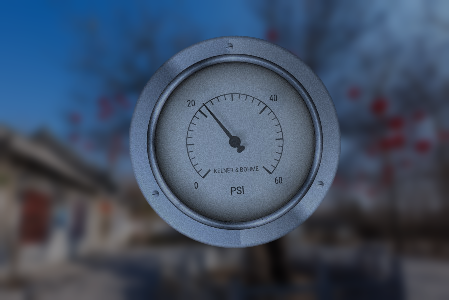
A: {"value": 22, "unit": "psi"}
